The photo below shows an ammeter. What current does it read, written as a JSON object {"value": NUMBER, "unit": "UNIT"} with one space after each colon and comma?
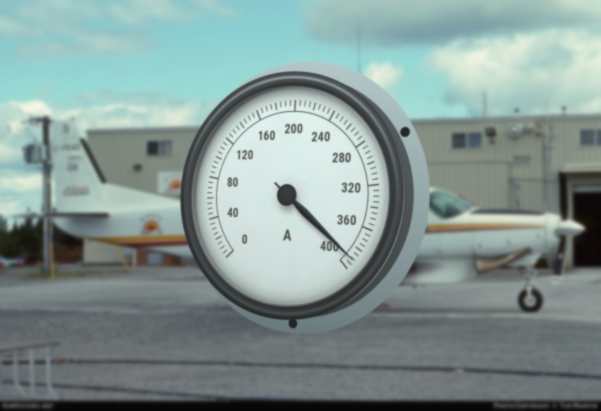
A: {"value": 390, "unit": "A"}
